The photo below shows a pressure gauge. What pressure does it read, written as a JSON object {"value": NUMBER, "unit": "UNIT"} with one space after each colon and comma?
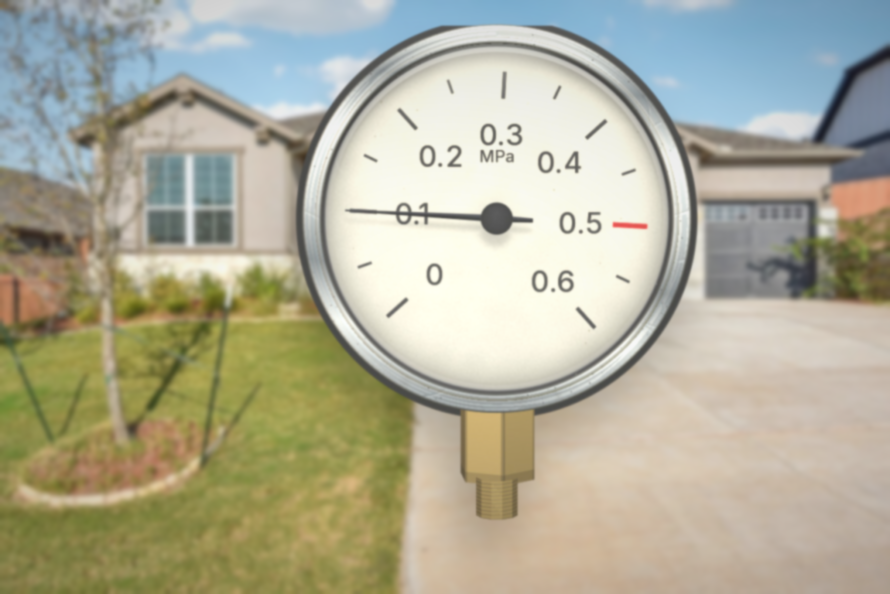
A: {"value": 0.1, "unit": "MPa"}
